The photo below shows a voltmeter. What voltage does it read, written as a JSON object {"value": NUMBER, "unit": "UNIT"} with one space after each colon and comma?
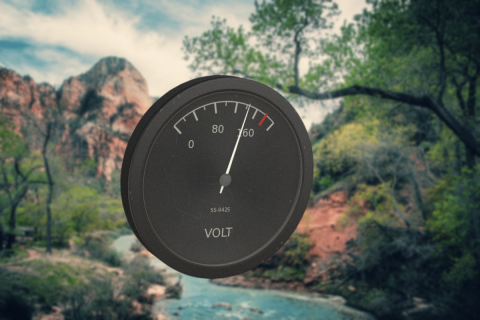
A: {"value": 140, "unit": "V"}
